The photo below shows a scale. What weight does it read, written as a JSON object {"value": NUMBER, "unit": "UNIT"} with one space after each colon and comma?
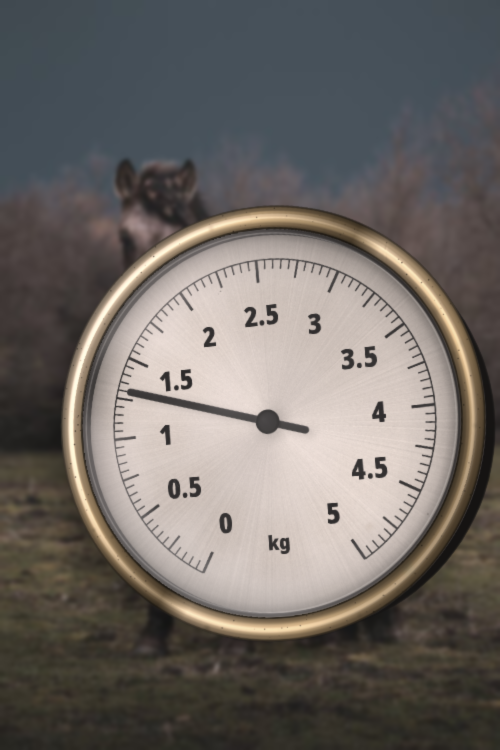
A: {"value": 1.3, "unit": "kg"}
